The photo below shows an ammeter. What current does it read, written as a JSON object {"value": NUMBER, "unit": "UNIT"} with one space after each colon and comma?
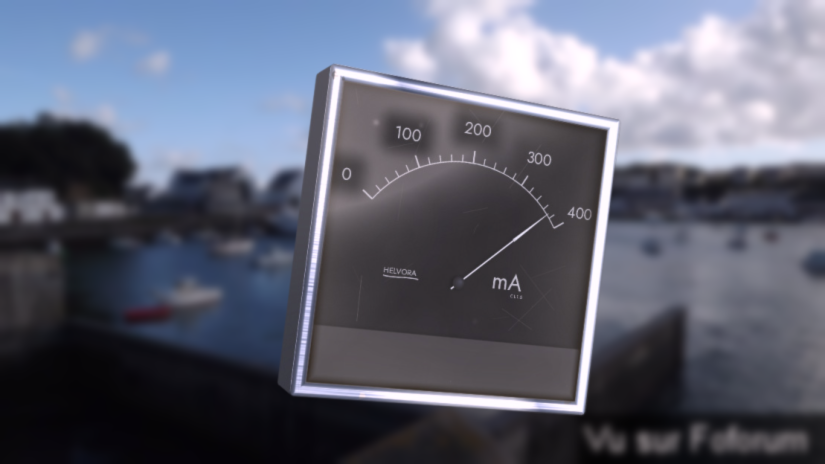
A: {"value": 370, "unit": "mA"}
